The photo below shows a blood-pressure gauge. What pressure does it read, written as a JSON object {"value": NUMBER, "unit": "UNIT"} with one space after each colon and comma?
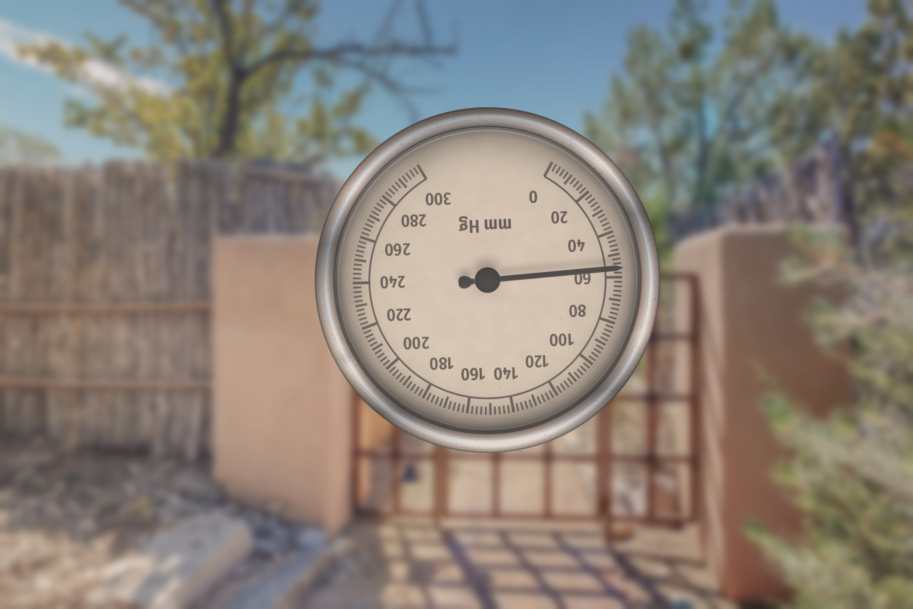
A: {"value": 56, "unit": "mmHg"}
